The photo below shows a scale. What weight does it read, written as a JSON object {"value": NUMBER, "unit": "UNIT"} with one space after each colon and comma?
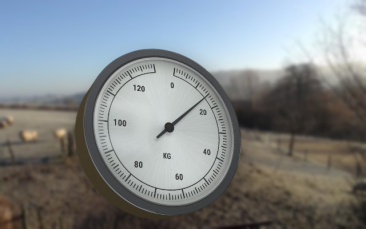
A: {"value": 15, "unit": "kg"}
